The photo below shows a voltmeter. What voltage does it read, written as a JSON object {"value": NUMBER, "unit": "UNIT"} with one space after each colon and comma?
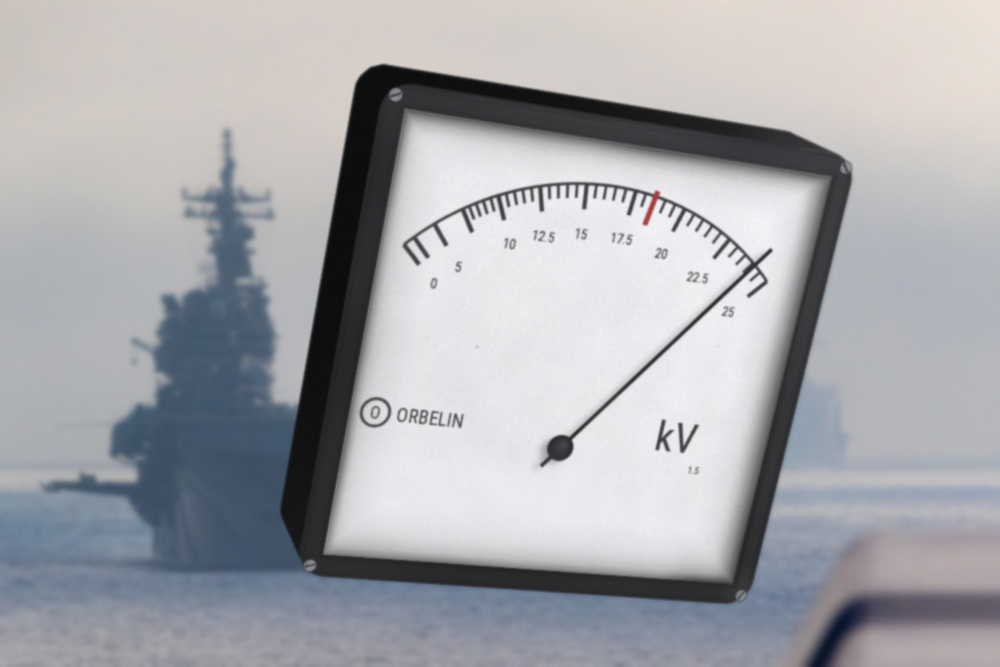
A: {"value": 24, "unit": "kV"}
